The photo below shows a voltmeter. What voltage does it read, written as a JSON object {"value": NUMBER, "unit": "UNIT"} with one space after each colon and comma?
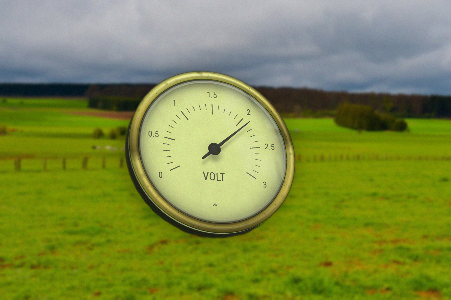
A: {"value": 2.1, "unit": "V"}
